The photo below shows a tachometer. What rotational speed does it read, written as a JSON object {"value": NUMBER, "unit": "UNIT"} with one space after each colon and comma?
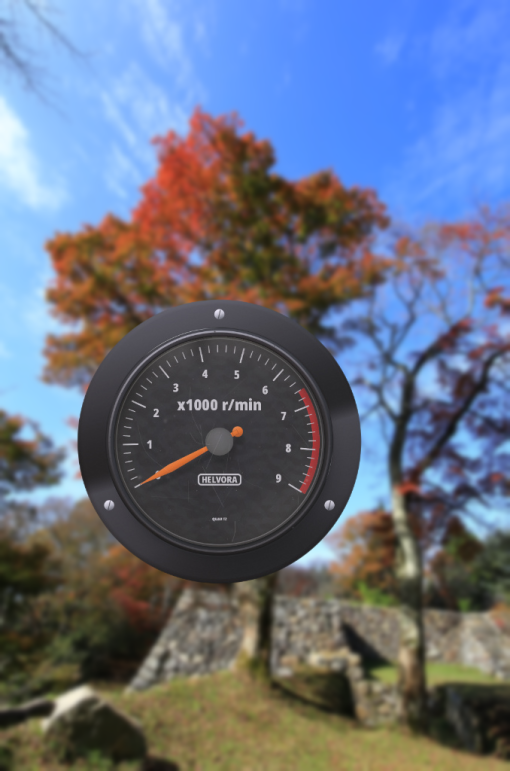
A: {"value": 0, "unit": "rpm"}
